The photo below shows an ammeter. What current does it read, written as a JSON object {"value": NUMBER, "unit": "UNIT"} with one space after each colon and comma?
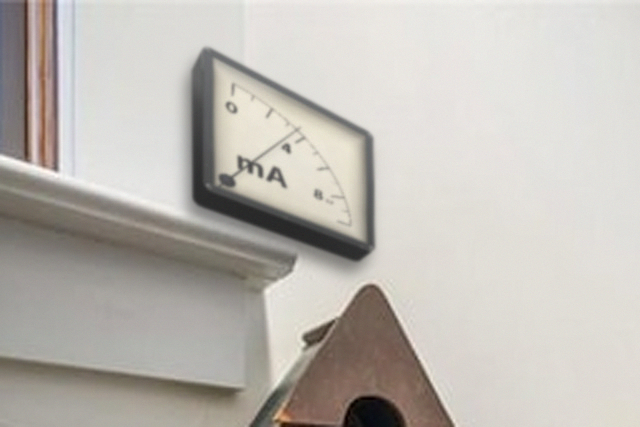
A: {"value": 3.5, "unit": "mA"}
